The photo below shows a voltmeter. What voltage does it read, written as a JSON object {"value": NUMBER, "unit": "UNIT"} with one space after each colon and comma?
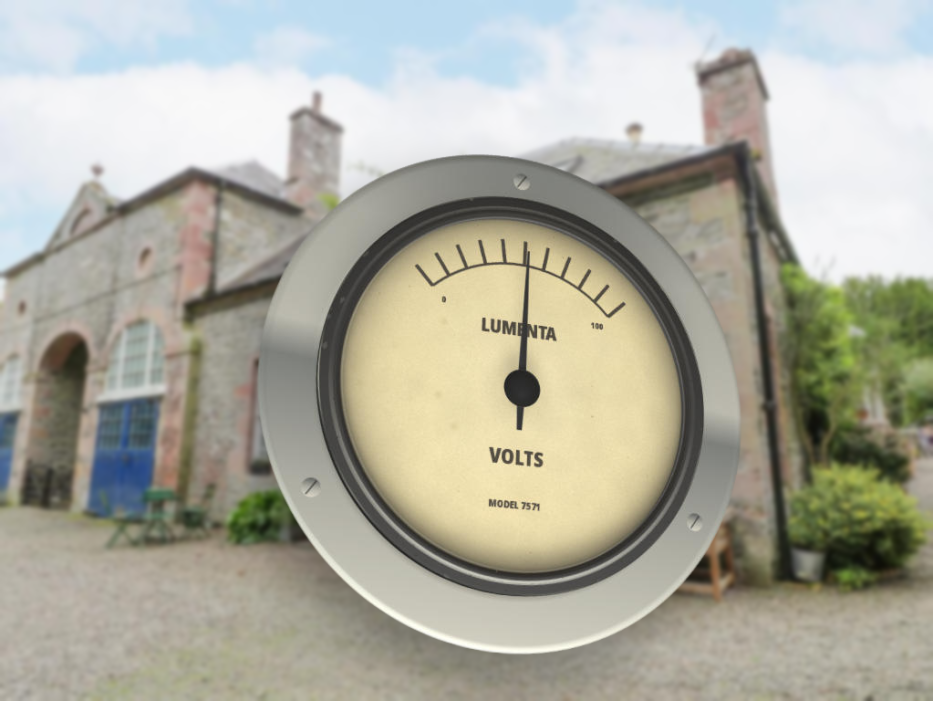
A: {"value": 50, "unit": "V"}
